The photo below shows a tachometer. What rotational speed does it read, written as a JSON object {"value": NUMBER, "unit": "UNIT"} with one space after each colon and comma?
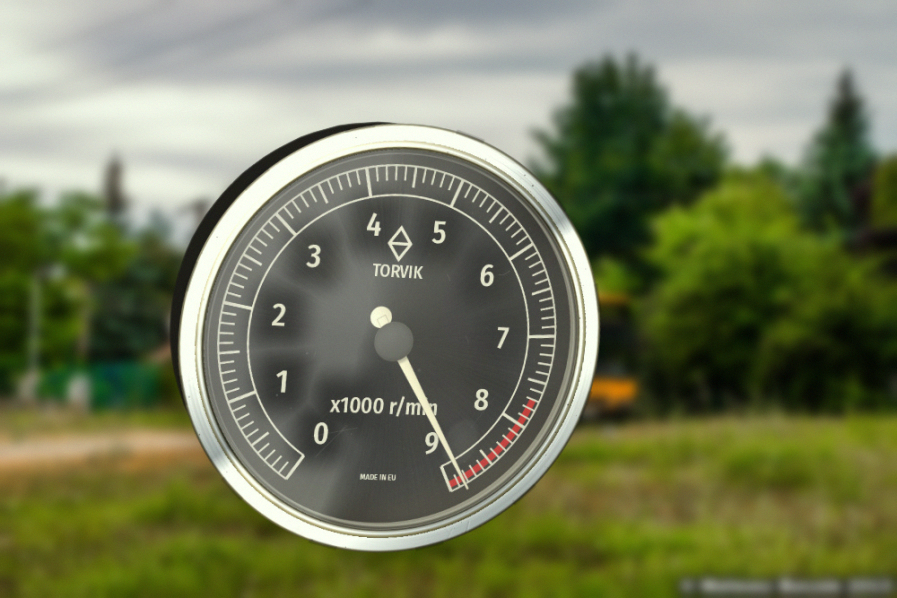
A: {"value": 8850, "unit": "rpm"}
